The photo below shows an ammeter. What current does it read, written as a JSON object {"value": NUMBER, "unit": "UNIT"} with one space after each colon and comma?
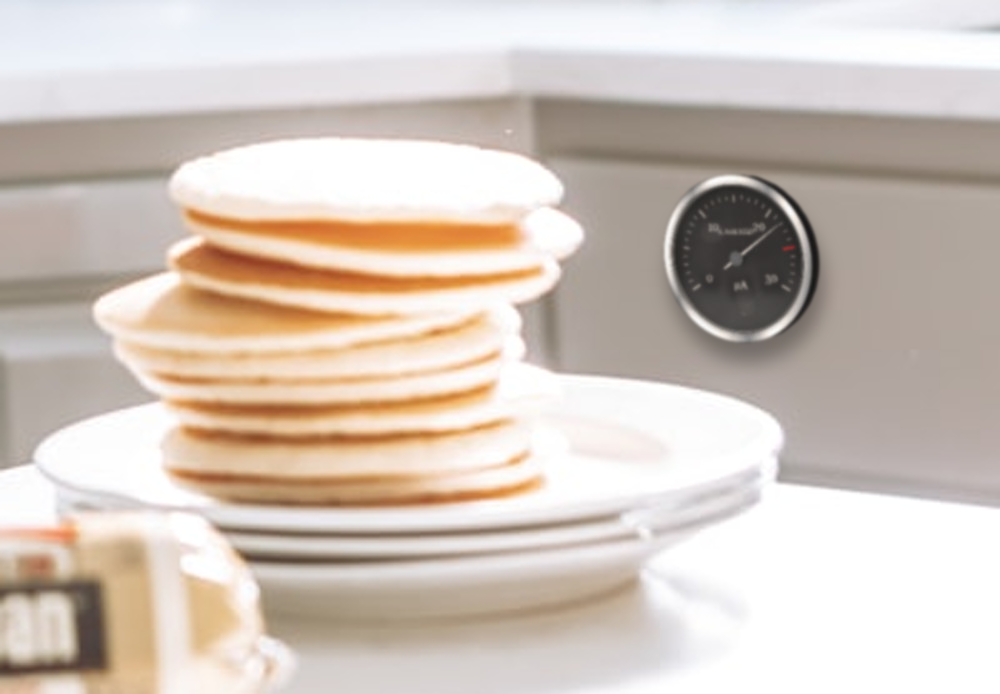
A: {"value": 22, "unit": "µA"}
